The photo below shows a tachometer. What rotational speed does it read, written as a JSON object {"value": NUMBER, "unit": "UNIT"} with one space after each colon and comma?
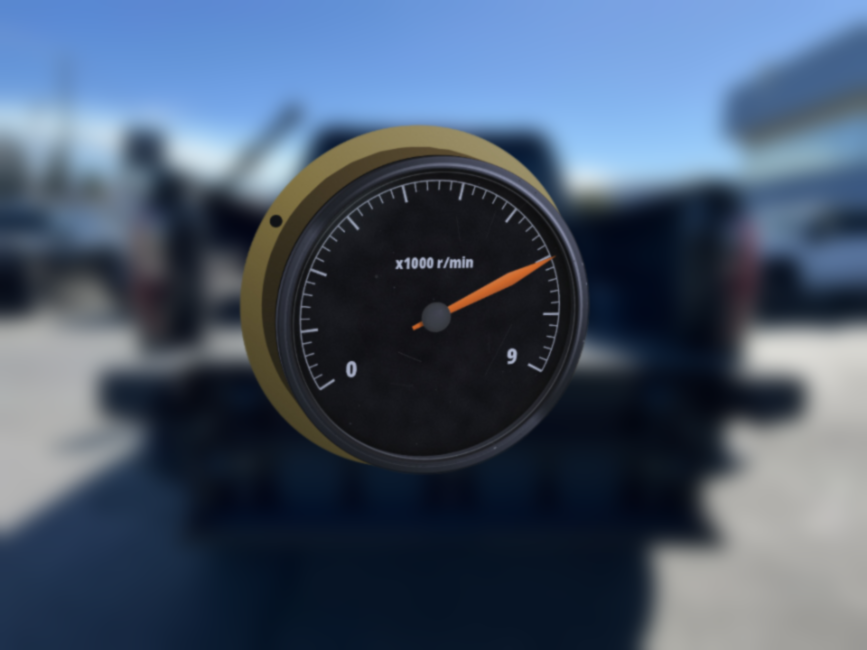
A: {"value": 7000, "unit": "rpm"}
